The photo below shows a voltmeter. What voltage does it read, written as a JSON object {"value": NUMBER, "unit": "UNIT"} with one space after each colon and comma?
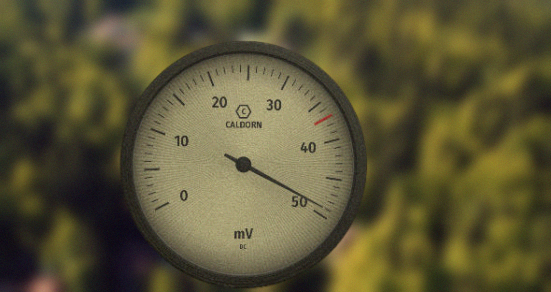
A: {"value": 49, "unit": "mV"}
